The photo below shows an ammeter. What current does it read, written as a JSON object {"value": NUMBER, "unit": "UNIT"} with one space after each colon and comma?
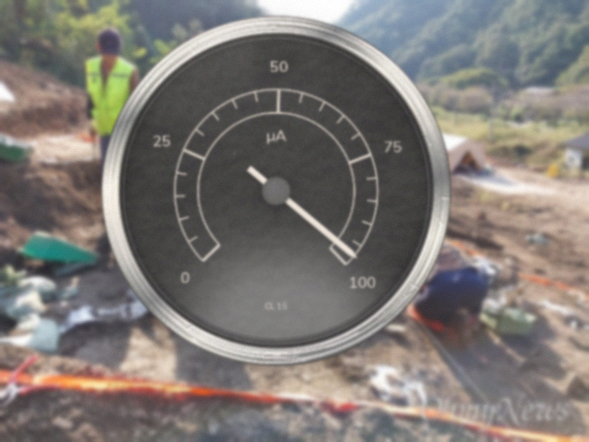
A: {"value": 97.5, "unit": "µA"}
